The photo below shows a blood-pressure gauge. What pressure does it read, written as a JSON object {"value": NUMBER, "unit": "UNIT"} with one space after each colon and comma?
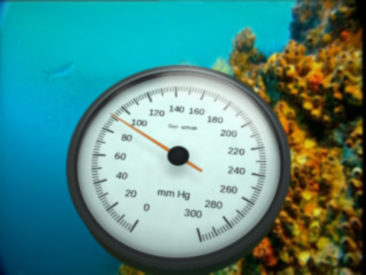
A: {"value": 90, "unit": "mmHg"}
